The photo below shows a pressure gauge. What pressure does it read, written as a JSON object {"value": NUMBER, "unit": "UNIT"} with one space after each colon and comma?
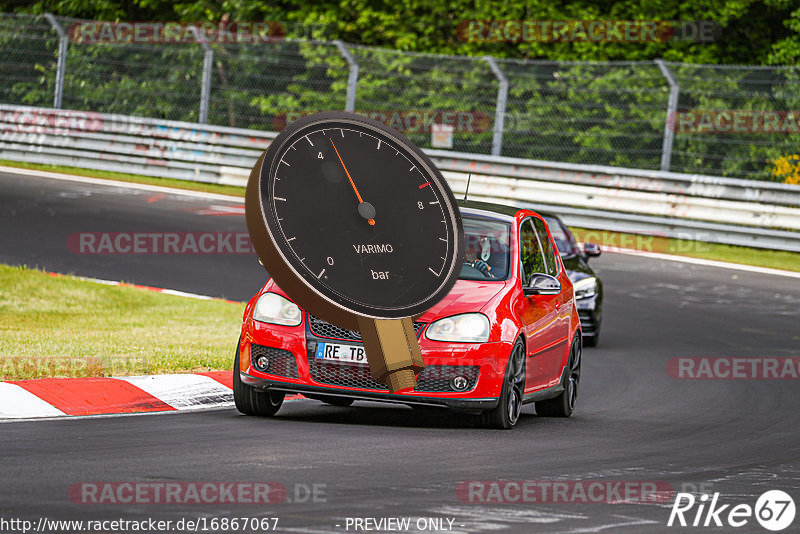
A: {"value": 4.5, "unit": "bar"}
